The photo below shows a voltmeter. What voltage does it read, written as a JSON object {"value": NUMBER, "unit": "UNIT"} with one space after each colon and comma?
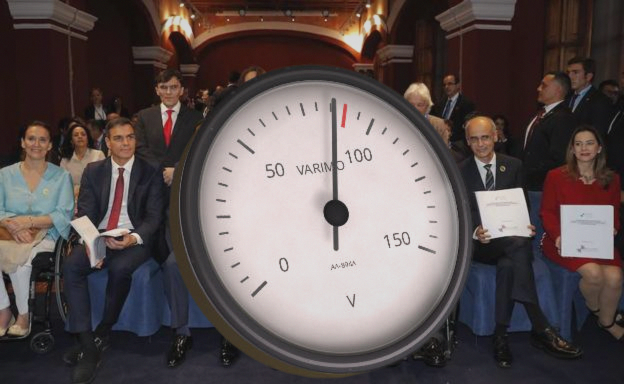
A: {"value": 85, "unit": "V"}
